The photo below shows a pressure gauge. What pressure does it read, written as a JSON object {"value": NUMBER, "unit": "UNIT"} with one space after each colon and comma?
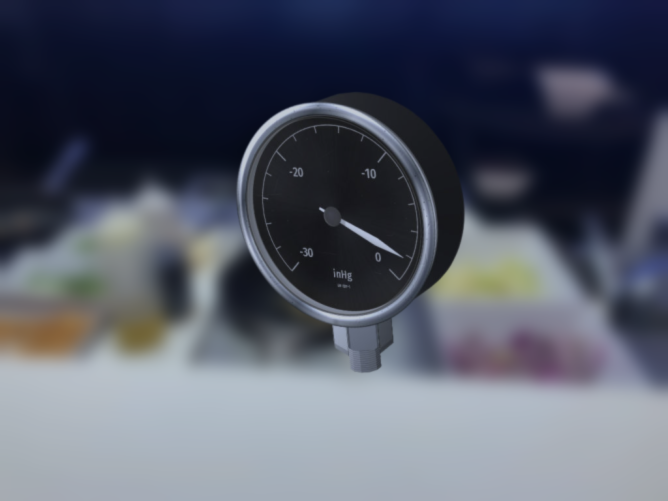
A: {"value": -2, "unit": "inHg"}
